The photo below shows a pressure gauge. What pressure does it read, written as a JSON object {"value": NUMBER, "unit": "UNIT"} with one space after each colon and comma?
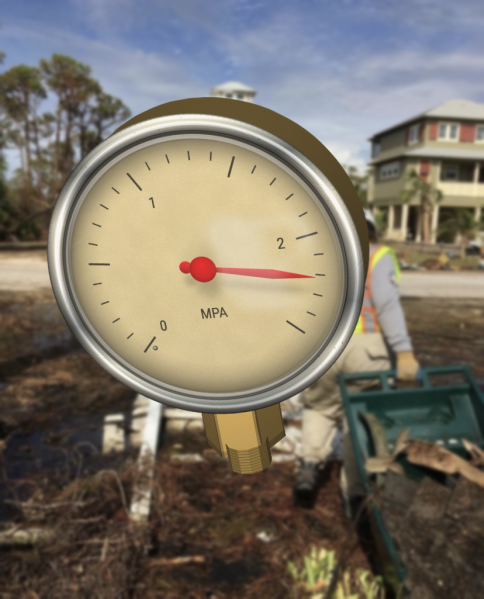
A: {"value": 2.2, "unit": "MPa"}
